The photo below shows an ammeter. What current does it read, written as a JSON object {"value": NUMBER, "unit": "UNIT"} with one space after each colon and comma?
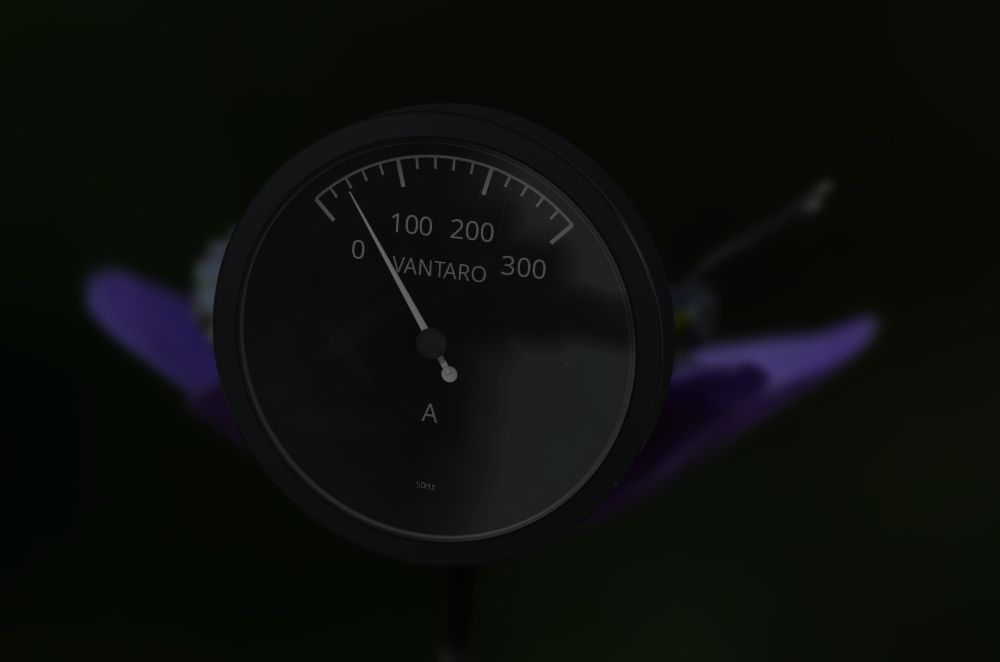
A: {"value": 40, "unit": "A"}
